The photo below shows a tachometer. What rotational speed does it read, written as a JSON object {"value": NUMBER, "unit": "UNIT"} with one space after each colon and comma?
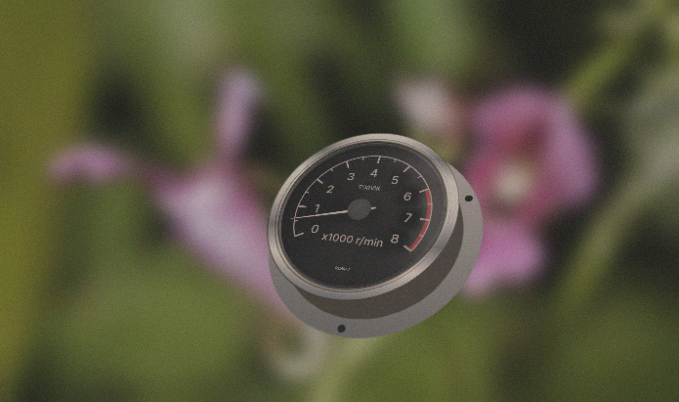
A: {"value": 500, "unit": "rpm"}
